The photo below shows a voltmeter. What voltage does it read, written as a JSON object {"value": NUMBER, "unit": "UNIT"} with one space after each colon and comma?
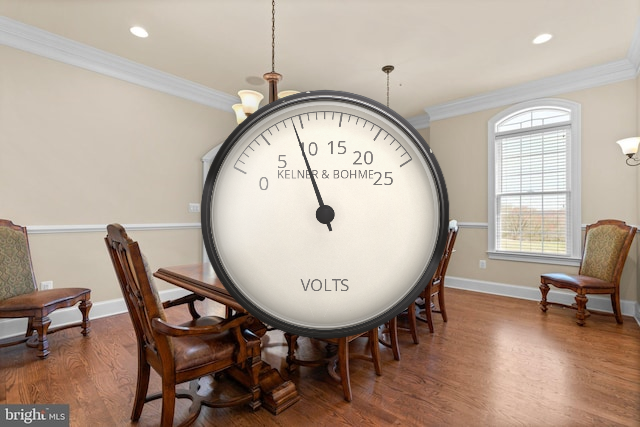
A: {"value": 9, "unit": "V"}
